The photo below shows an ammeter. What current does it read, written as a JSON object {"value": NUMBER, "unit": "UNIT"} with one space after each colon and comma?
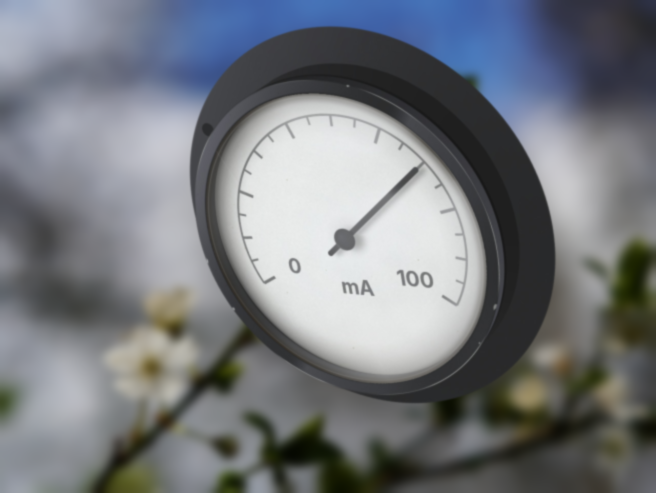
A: {"value": 70, "unit": "mA"}
